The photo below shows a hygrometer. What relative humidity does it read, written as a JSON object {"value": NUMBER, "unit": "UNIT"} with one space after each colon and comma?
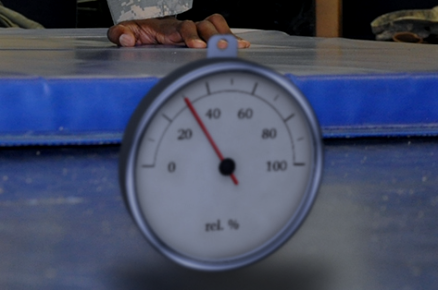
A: {"value": 30, "unit": "%"}
